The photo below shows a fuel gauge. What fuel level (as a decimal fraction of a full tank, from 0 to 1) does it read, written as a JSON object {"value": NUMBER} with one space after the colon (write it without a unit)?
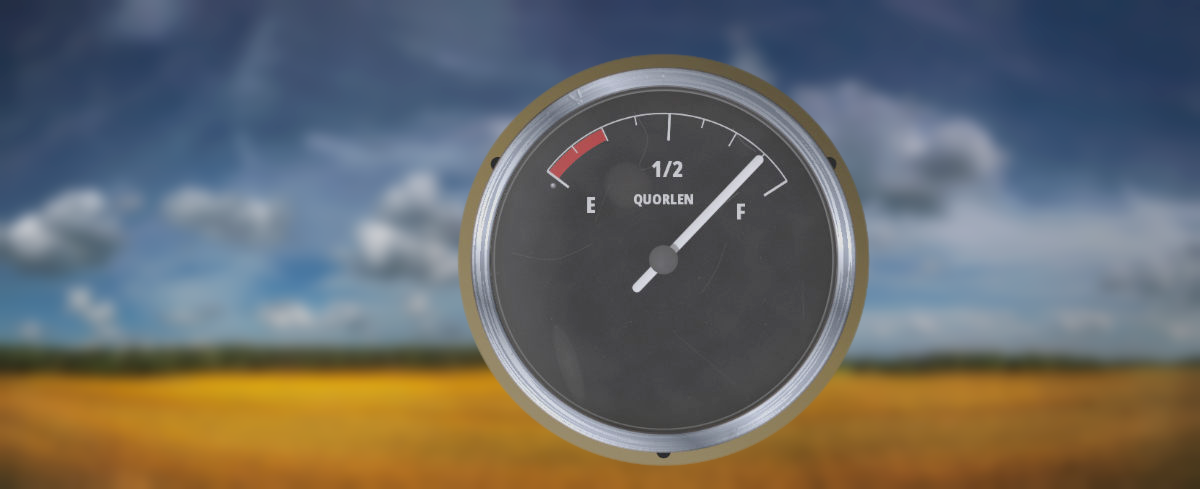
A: {"value": 0.875}
